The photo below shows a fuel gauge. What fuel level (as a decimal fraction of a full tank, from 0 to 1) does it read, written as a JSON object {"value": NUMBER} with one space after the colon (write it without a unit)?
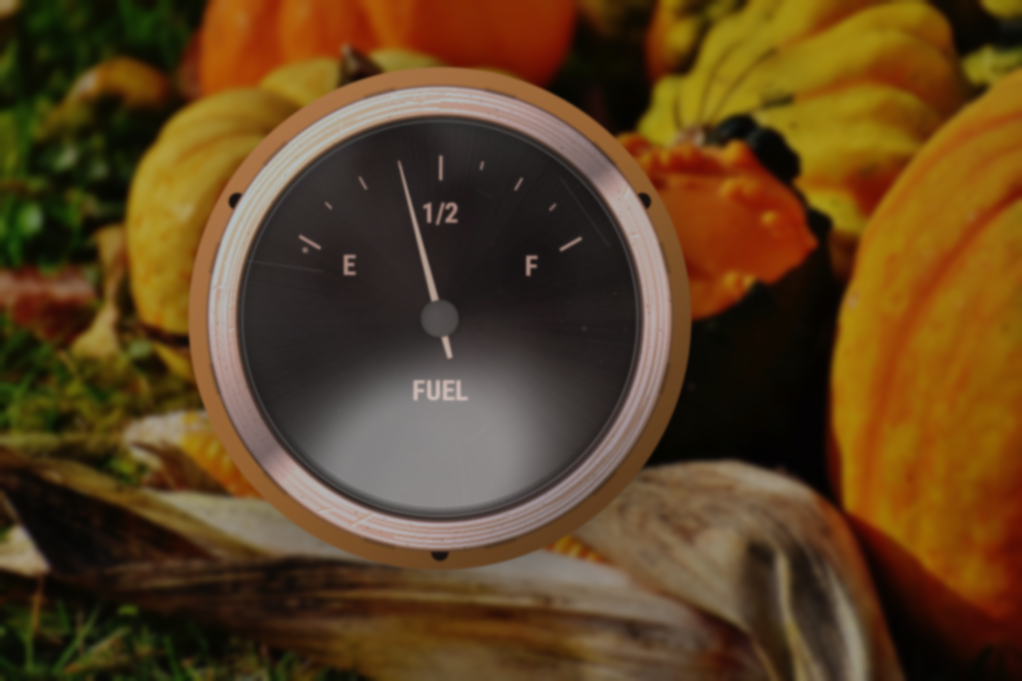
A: {"value": 0.375}
